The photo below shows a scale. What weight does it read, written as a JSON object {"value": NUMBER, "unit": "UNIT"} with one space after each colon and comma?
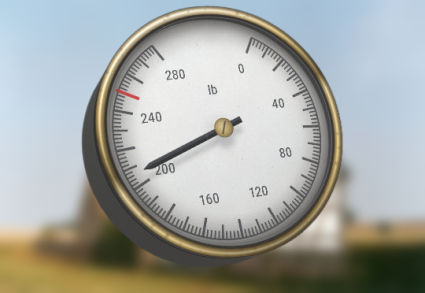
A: {"value": 206, "unit": "lb"}
